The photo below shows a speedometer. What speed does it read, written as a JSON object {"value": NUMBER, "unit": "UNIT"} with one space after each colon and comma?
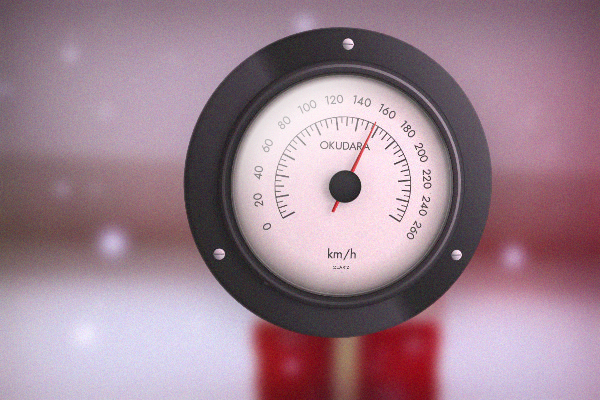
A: {"value": 155, "unit": "km/h"}
